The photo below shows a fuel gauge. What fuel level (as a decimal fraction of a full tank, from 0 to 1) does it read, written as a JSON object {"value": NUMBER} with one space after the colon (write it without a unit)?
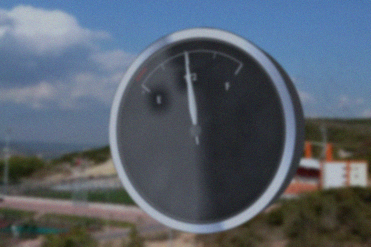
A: {"value": 0.5}
